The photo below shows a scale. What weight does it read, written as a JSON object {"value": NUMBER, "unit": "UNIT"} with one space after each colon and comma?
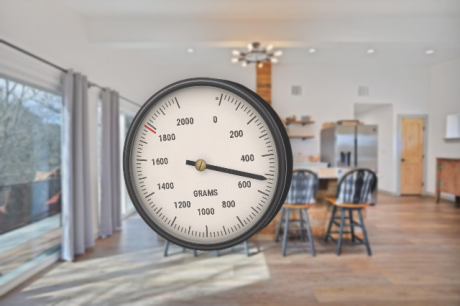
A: {"value": 520, "unit": "g"}
